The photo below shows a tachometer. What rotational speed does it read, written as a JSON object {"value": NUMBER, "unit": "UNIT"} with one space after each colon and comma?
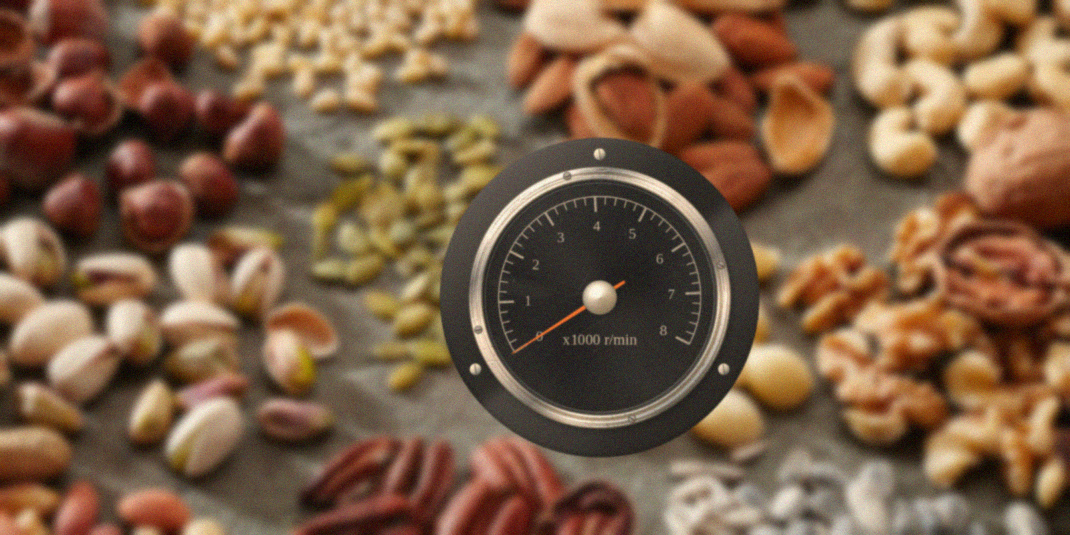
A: {"value": 0, "unit": "rpm"}
